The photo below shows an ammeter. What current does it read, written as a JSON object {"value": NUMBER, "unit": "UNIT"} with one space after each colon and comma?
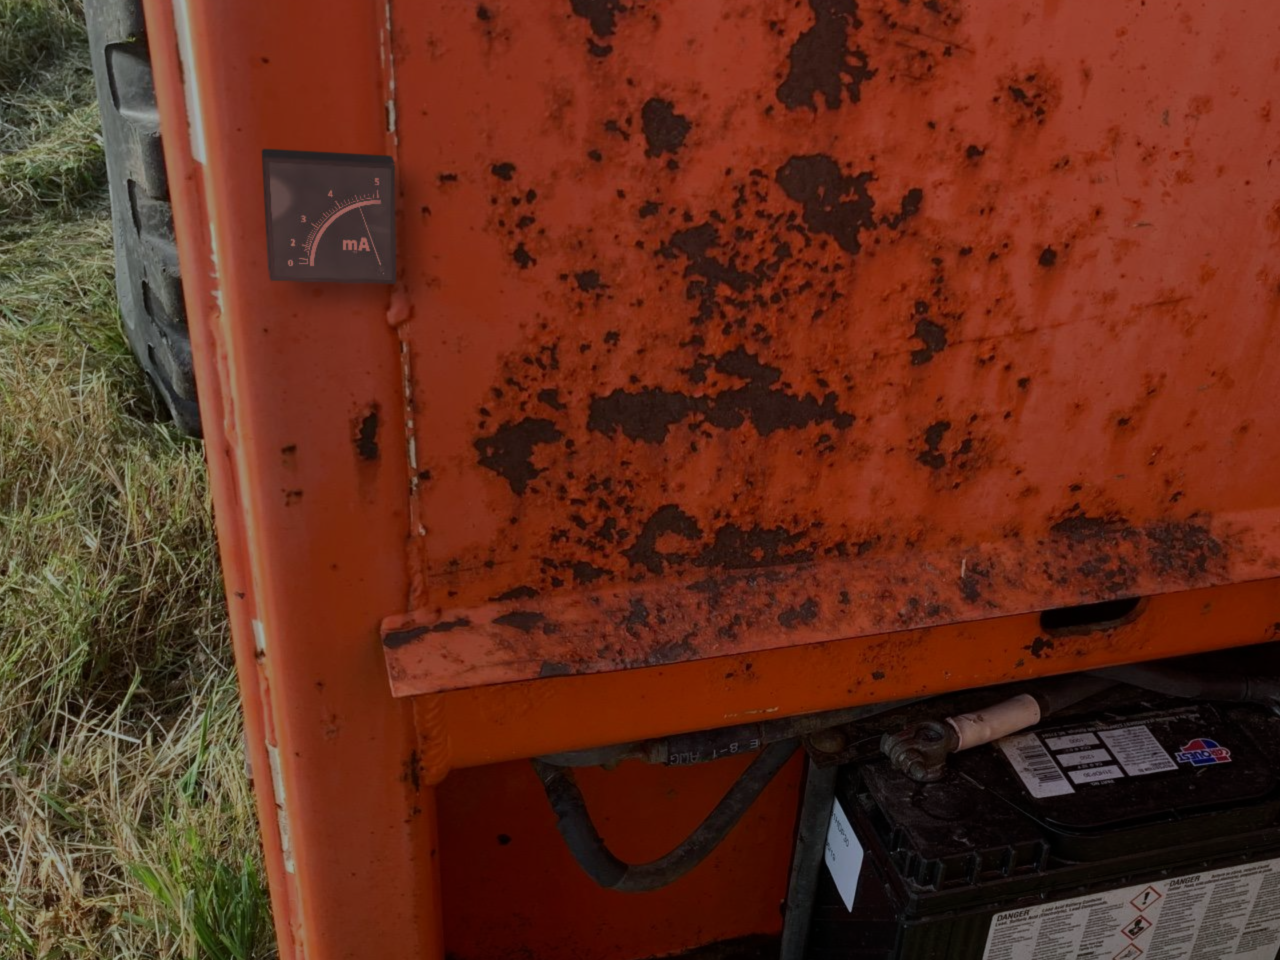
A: {"value": 4.5, "unit": "mA"}
